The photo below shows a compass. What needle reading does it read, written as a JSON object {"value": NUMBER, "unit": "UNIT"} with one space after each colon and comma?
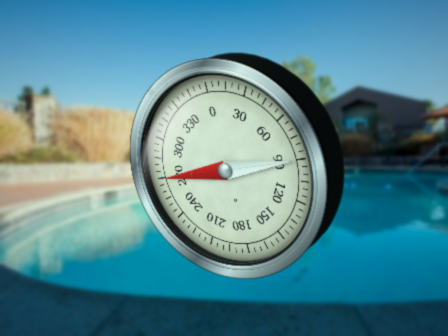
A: {"value": 270, "unit": "°"}
